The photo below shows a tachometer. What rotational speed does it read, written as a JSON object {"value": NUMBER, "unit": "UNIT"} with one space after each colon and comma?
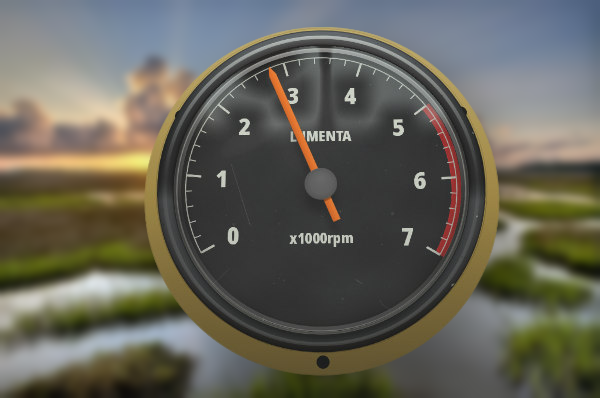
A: {"value": 2800, "unit": "rpm"}
